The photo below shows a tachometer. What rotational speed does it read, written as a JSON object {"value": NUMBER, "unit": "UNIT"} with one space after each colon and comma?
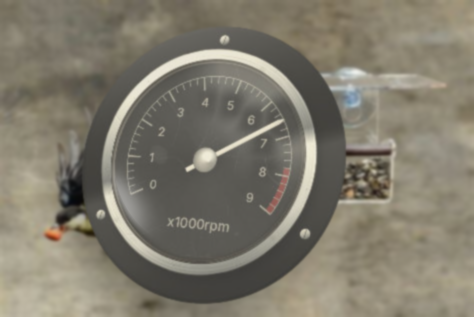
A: {"value": 6600, "unit": "rpm"}
